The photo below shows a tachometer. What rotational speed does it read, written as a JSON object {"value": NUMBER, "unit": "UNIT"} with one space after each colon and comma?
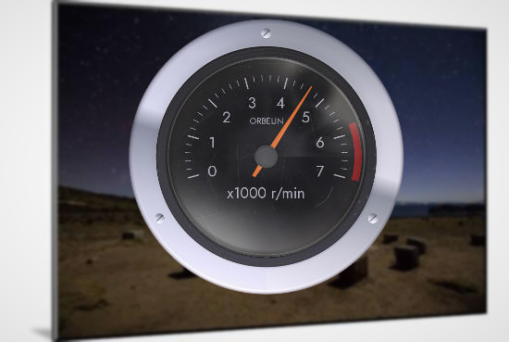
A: {"value": 4600, "unit": "rpm"}
